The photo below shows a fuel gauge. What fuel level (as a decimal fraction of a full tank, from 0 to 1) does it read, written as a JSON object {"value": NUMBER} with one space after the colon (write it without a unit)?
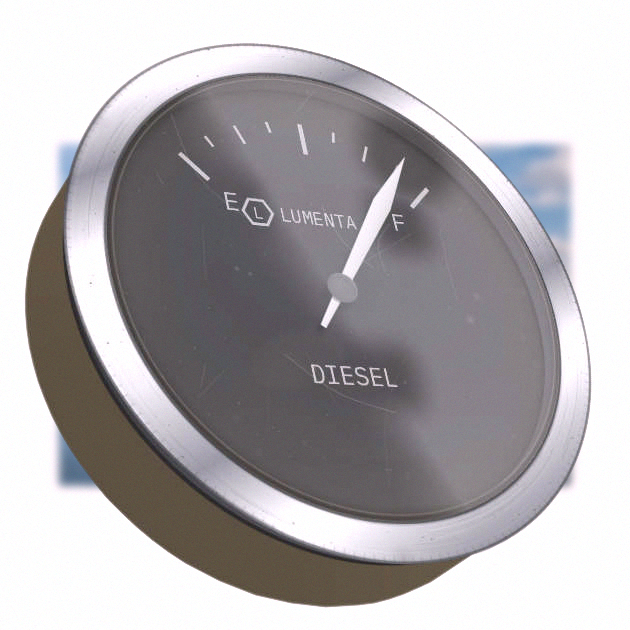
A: {"value": 0.875}
